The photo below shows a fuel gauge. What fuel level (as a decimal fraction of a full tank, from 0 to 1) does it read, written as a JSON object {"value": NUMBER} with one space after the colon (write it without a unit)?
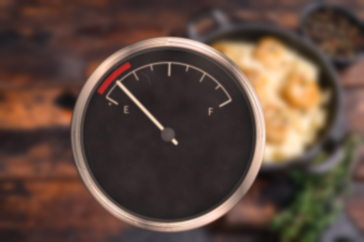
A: {"value": 0.125}
